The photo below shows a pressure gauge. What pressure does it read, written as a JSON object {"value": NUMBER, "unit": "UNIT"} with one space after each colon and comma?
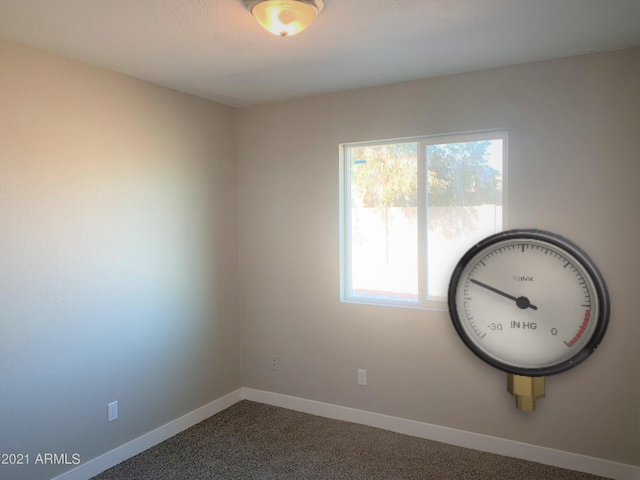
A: {"value": -22.5, "unit": "inHg"}
